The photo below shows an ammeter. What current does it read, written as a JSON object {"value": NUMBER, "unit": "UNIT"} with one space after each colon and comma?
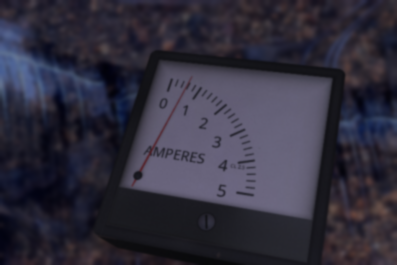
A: {"value": 0.6, "unit": "A"}
